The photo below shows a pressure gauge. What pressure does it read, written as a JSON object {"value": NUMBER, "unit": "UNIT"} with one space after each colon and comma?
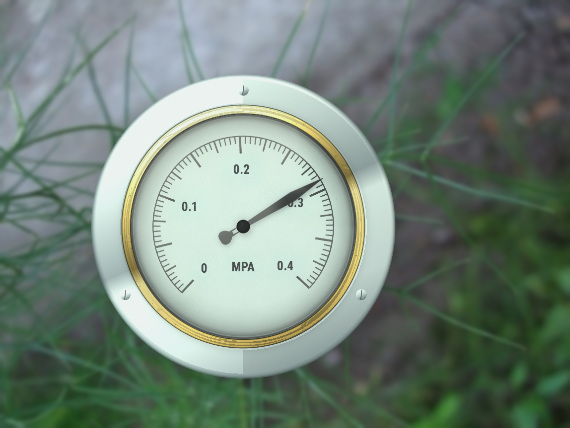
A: {"value": 0.29, "unit": "MPa"}
